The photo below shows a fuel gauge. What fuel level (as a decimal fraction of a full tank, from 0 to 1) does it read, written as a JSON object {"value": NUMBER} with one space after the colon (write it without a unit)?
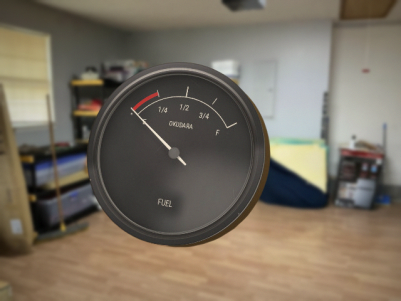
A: {"value": 0}
